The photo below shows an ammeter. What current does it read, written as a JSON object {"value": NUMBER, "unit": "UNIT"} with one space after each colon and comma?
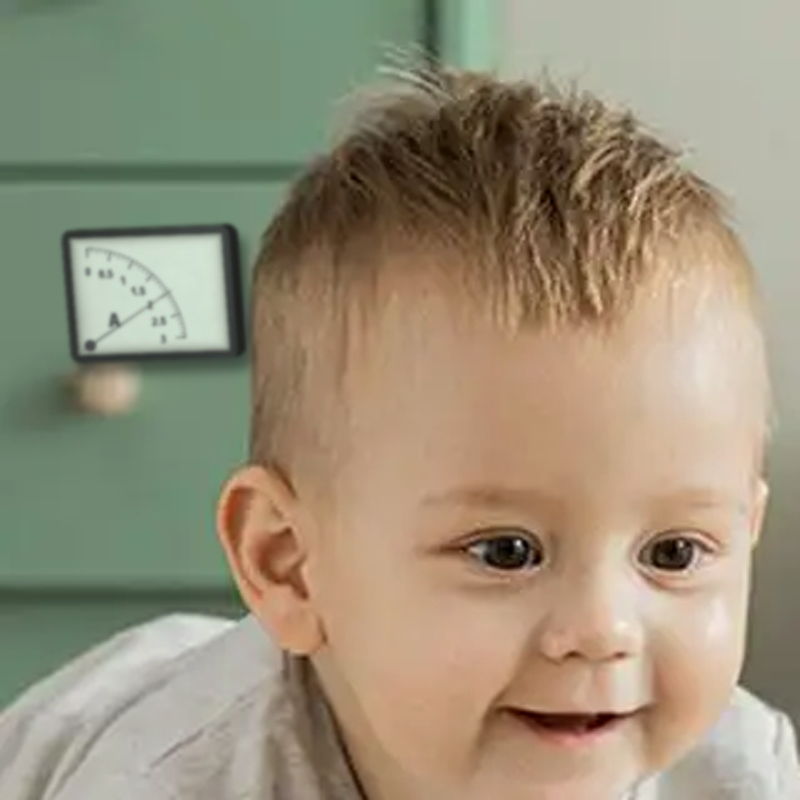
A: {"value": 2, "unit": "A"}
